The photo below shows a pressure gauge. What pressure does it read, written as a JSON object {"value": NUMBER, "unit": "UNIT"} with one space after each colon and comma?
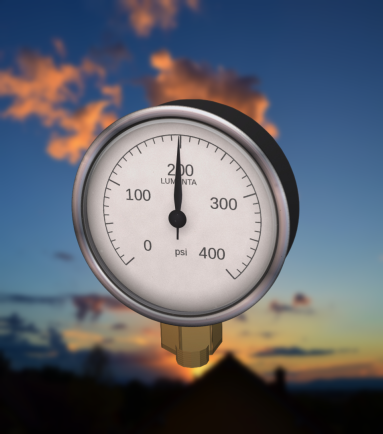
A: {"value": 200, "unit": "psi"}
